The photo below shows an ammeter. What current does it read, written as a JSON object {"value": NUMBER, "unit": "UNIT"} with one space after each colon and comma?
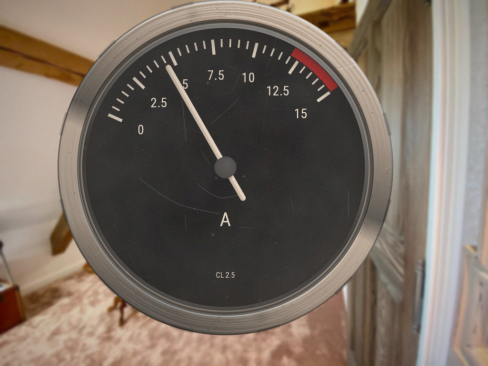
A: {"value": 4.5, "unit": "A"}
